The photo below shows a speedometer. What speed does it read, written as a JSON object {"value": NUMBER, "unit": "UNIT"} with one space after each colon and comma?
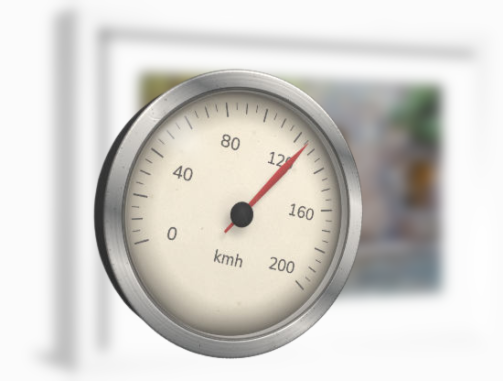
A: {"value": 125, "unit": "km/h"}
